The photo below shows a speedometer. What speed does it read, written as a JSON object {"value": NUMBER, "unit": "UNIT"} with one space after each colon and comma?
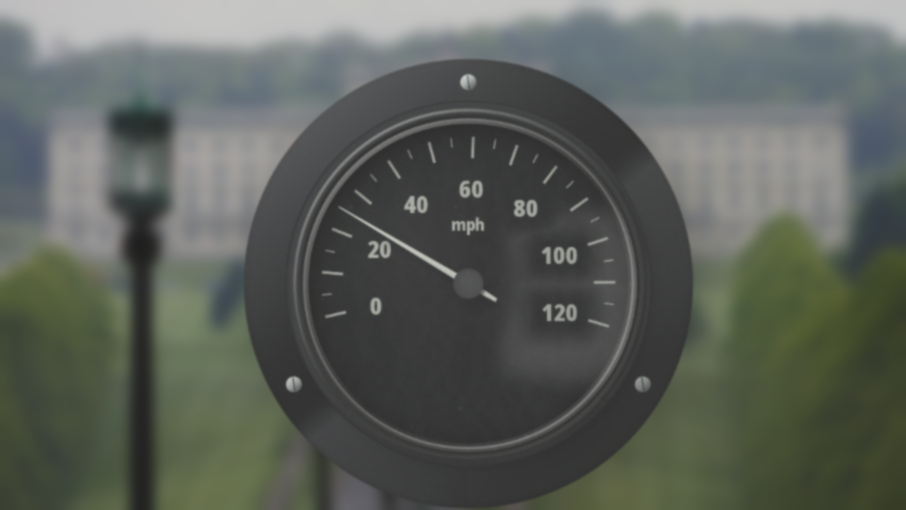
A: {"value": 25, "unit": "mph"}
